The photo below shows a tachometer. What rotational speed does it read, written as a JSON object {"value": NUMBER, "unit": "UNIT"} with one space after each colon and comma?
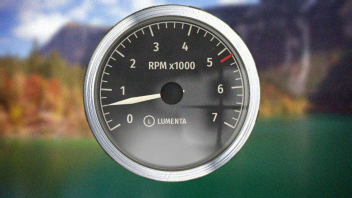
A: {"value": 600, "unit": "rpm"}
